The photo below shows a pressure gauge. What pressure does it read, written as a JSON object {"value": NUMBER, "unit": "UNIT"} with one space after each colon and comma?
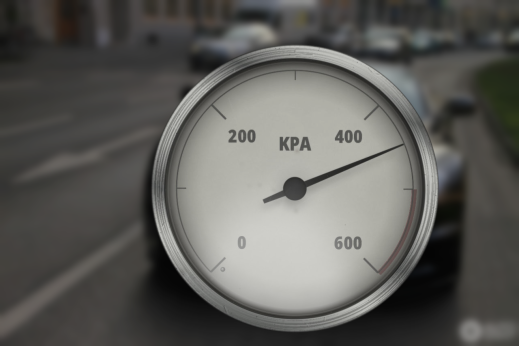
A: {"value": 450, "unit": "kPa"}
